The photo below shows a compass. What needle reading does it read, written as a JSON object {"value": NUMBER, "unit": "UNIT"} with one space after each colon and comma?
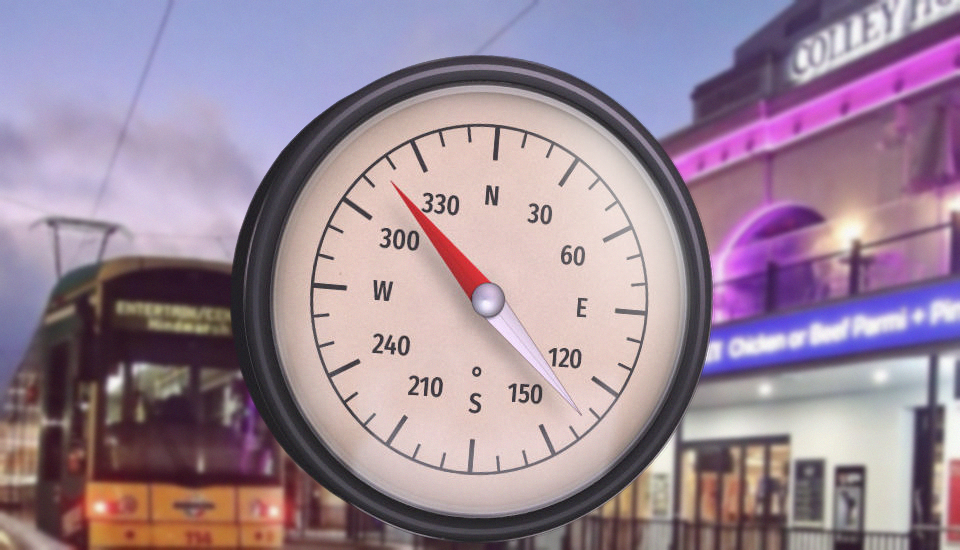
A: {"value": 315, "unit": "°"}
